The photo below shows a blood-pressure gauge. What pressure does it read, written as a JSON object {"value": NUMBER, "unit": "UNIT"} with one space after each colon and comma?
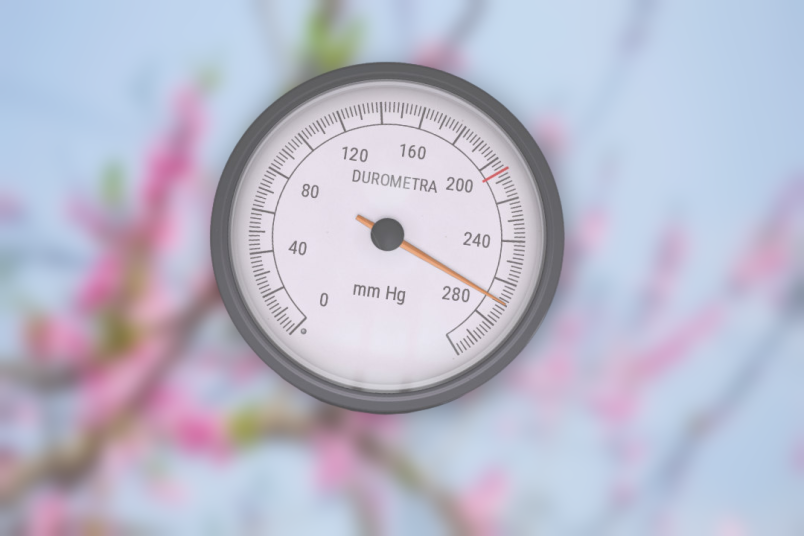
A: {"value": 270, "unit": "mmHg"}
